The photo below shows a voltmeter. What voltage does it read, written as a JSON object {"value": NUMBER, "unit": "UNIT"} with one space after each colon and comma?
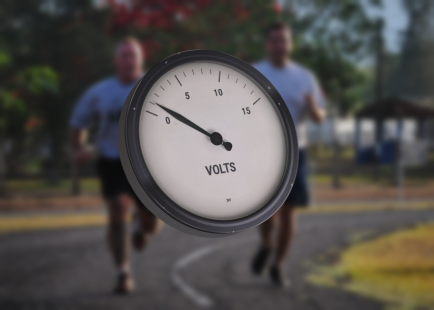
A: {"value": 1, "unit": "V"}
